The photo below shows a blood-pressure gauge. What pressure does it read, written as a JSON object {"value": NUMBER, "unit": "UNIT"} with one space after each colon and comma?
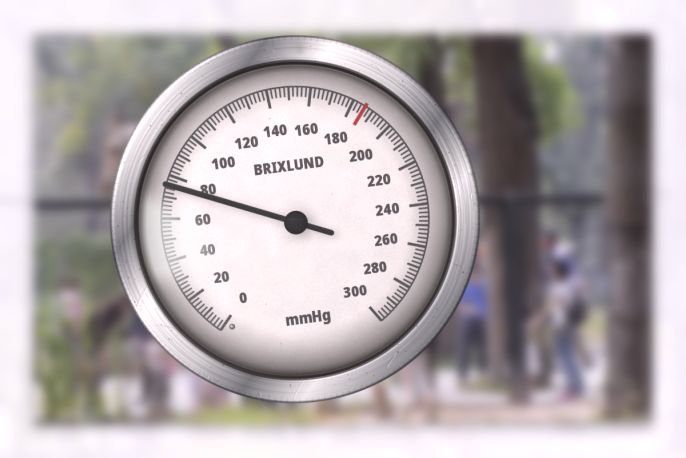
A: {"value": 76, "unit": "mmHg"}
